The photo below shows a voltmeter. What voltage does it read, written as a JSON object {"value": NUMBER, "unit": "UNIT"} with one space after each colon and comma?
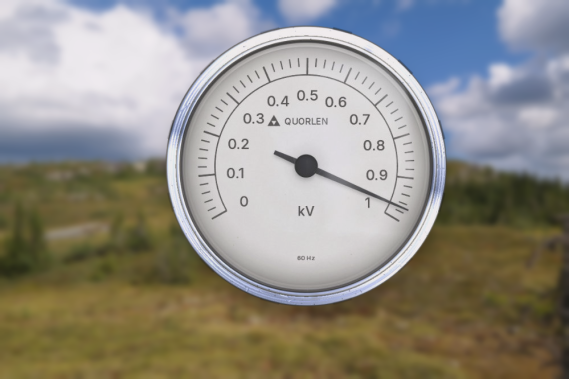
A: {"value": 0.97, "unit": "kV"}
